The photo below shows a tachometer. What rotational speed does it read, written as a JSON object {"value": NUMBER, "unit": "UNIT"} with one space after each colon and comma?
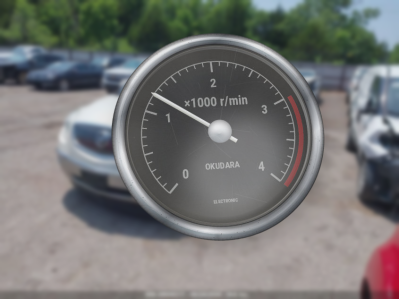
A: {"value": 1200, "unit": "rpm"}
